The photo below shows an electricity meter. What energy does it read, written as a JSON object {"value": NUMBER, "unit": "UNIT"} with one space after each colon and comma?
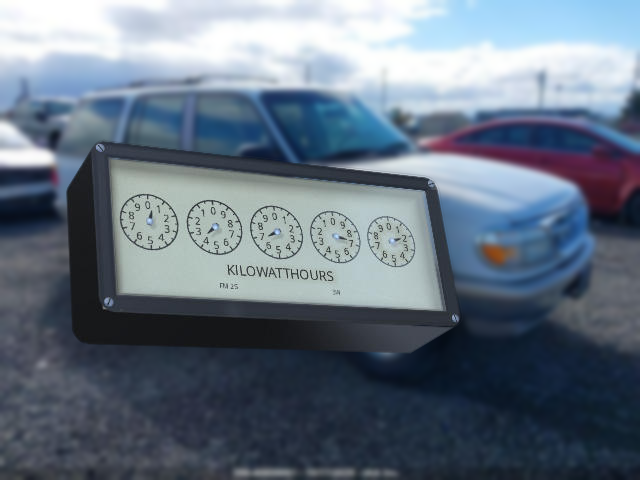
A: {"value": 3672, "unit": "kWh"}
